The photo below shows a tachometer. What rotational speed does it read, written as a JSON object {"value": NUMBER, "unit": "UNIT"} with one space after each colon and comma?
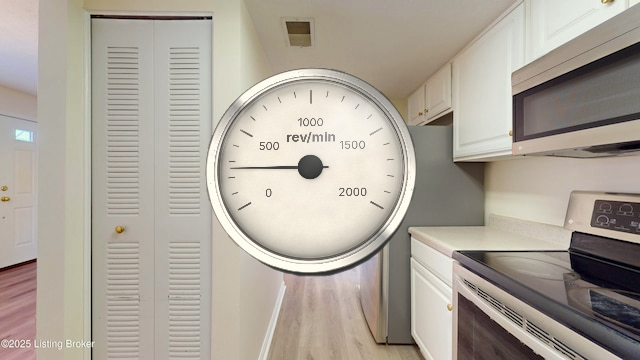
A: {"value": 250, "unit": "rpm"}
